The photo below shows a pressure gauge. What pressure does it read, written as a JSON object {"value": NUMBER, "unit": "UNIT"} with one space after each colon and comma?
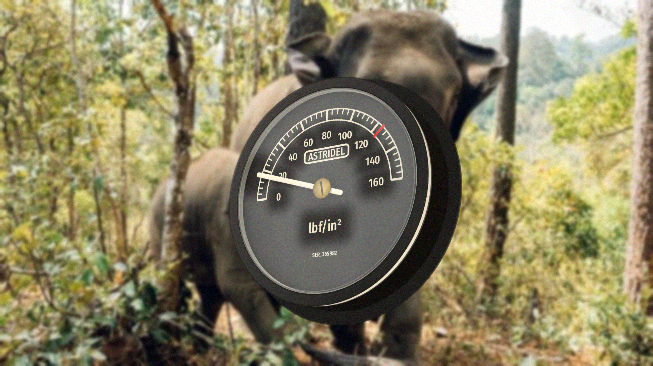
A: {"value": 16, "unit": "psi"}
